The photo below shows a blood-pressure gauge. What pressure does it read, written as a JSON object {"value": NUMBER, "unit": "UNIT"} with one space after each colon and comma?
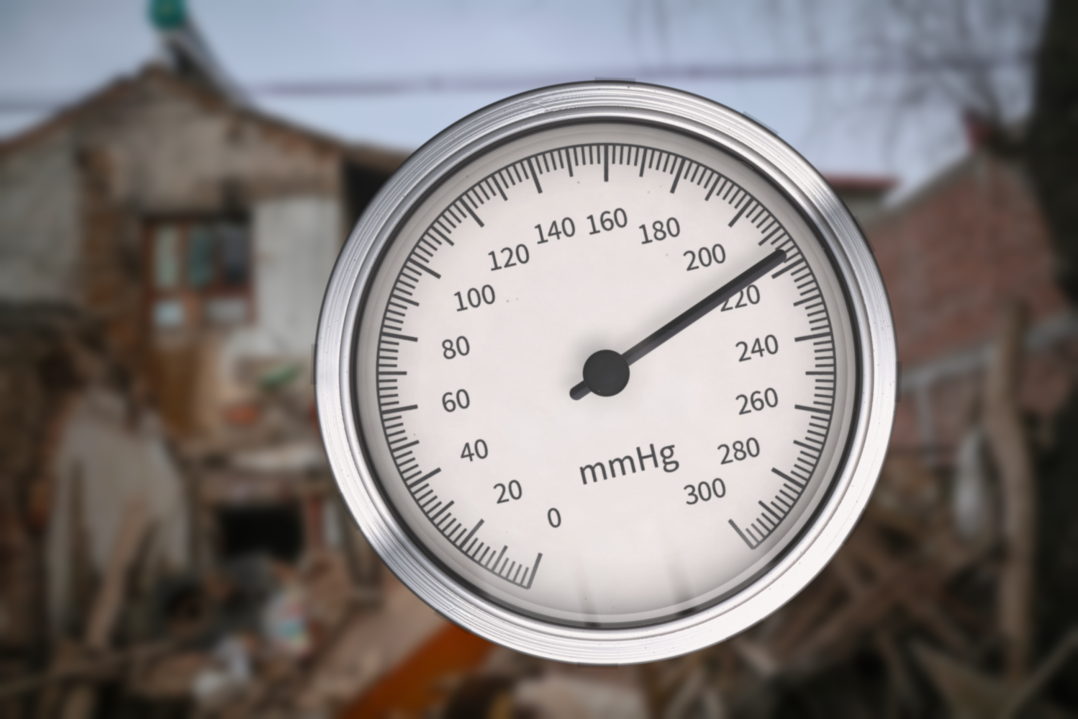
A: {"value": 216, "unit": "mmHg"}
